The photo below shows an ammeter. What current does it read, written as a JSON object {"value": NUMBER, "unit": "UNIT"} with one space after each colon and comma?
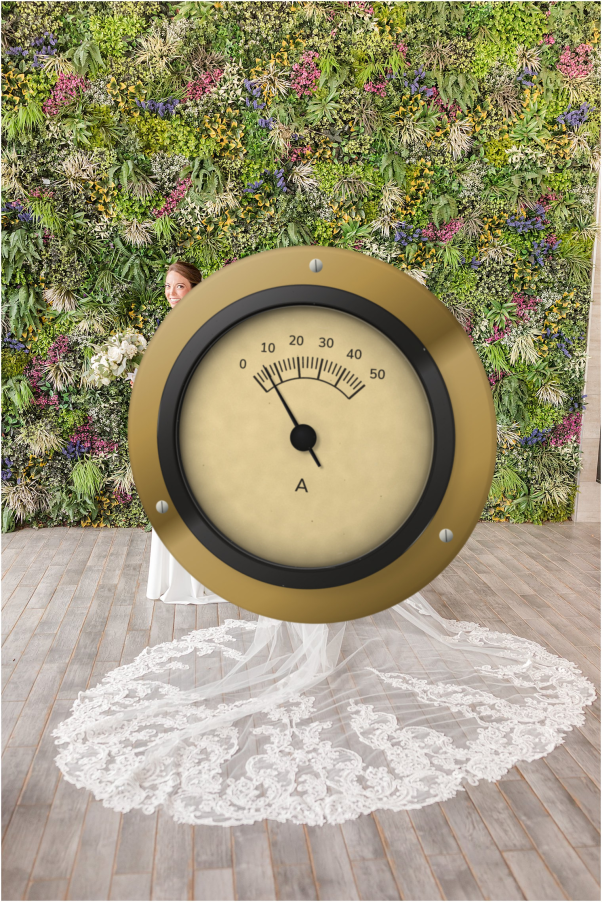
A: {"value": 6, "unit": "A"}
